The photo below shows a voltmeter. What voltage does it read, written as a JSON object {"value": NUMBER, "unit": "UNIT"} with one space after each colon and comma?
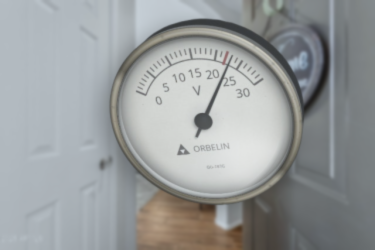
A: {"value": 23, "unit": "V"}
